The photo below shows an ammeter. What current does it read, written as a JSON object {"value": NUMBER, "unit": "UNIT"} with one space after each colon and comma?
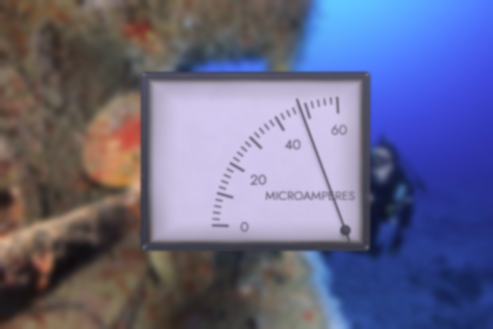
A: {"value": 48, "unit": "µA"}
